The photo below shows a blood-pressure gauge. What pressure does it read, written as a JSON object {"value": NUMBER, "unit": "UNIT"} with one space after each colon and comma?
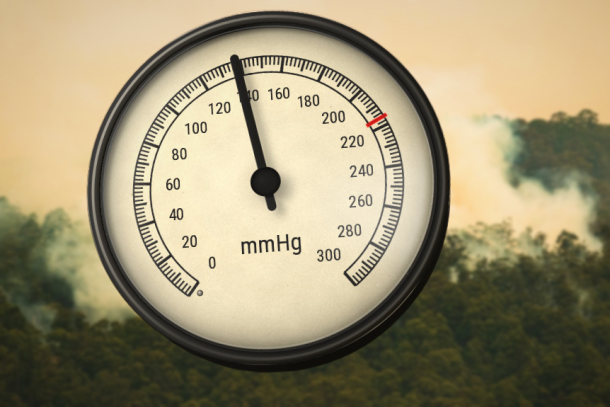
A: {"value": 138, "unit": "mmHg"}
